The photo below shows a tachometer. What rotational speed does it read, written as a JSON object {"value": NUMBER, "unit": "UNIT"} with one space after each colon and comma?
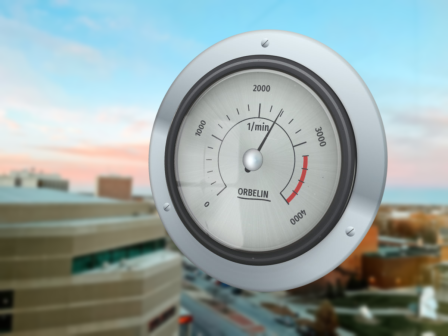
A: {"value": 2400, "unit": "rpm"}
